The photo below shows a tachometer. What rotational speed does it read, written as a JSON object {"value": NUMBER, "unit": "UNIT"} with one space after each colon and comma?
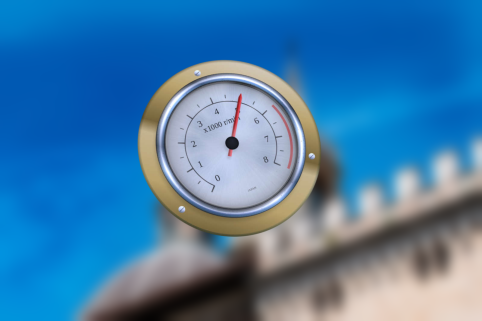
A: {"value": 5000, "unit": "rpm"}
